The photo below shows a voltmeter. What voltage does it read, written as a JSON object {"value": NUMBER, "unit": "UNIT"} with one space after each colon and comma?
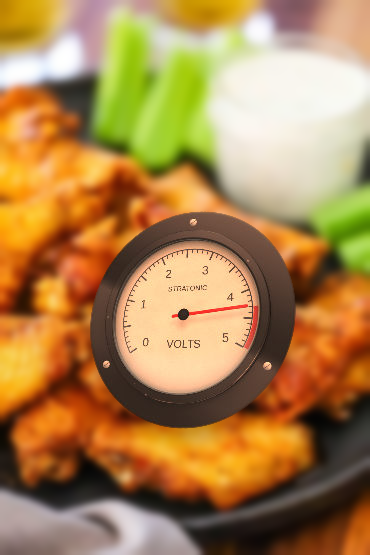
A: {"value": 4.3, "unit": "V"}
